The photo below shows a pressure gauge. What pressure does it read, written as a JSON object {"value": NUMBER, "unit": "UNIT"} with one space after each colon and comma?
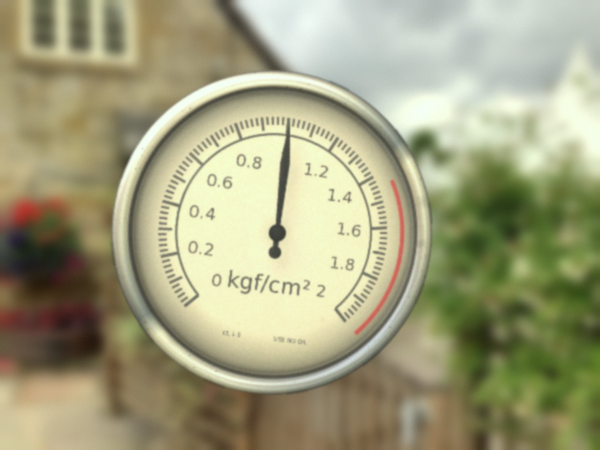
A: {"value": 1, "unit": "kg/cm²"}
